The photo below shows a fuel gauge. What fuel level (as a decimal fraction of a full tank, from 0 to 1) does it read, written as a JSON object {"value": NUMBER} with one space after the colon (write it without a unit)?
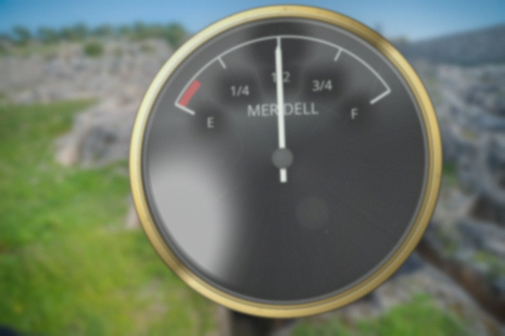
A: {"value": 0.5}
